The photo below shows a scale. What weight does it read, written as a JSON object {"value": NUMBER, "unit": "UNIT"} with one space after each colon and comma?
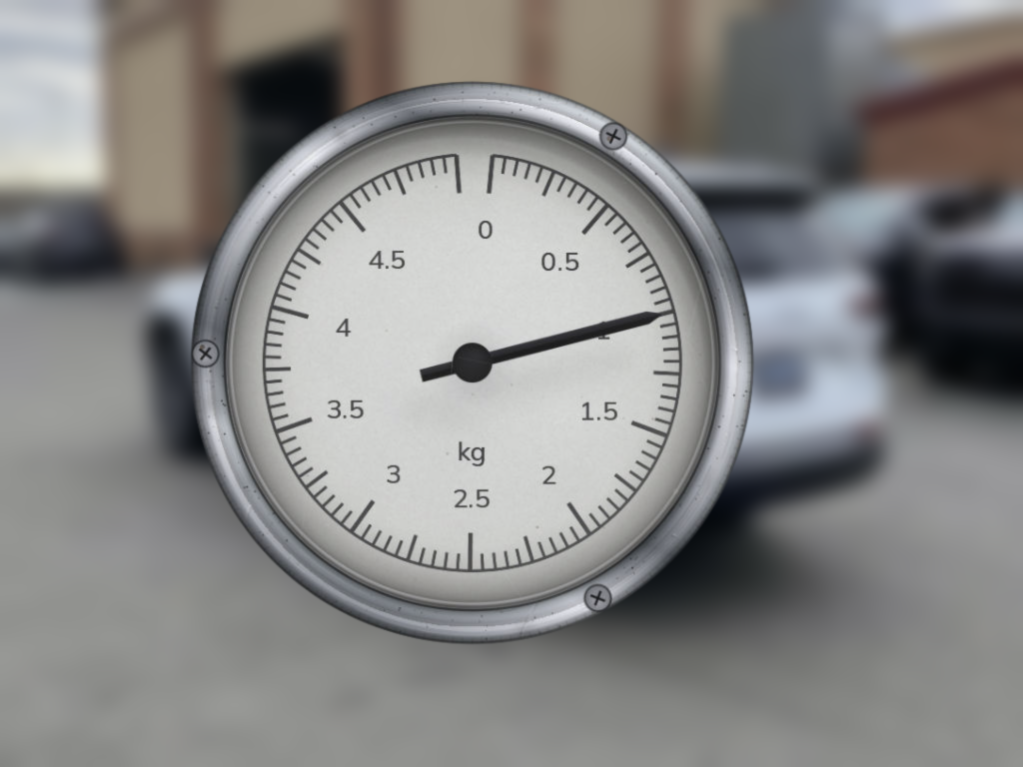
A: {"value": 1, "unit": "kg"}
